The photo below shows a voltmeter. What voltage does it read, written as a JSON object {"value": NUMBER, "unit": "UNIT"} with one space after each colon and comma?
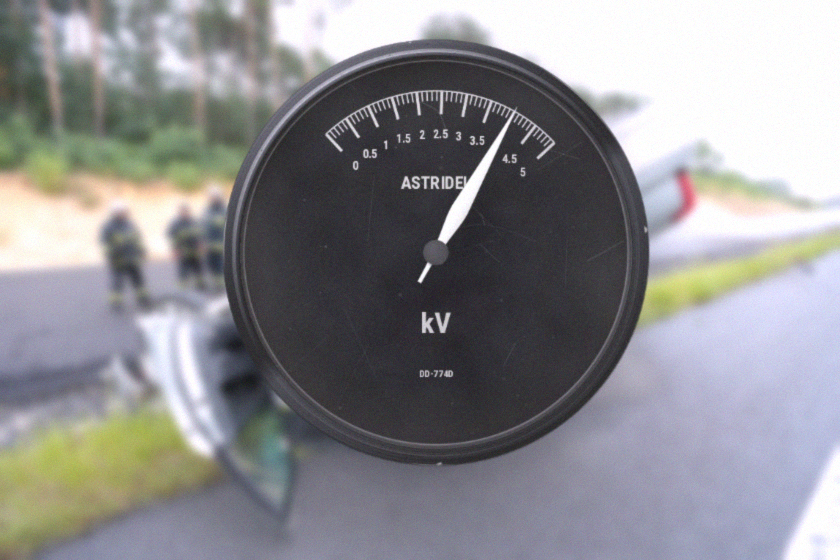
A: {"value": 4, "unit": "kV"}
